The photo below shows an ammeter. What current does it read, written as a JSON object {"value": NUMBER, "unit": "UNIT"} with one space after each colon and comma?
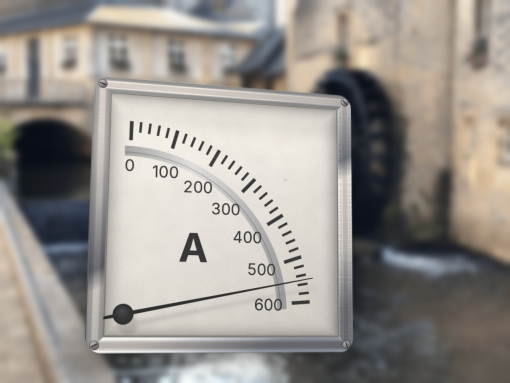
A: {"value": 550, "unit": "A"}
